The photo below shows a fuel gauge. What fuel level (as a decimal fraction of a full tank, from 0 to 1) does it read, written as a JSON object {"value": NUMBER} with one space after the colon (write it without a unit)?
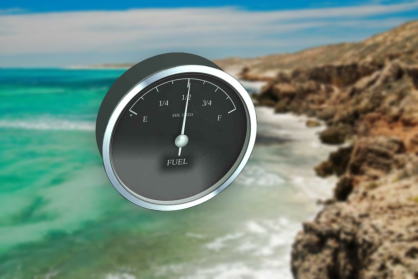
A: {"value": 0.5}
